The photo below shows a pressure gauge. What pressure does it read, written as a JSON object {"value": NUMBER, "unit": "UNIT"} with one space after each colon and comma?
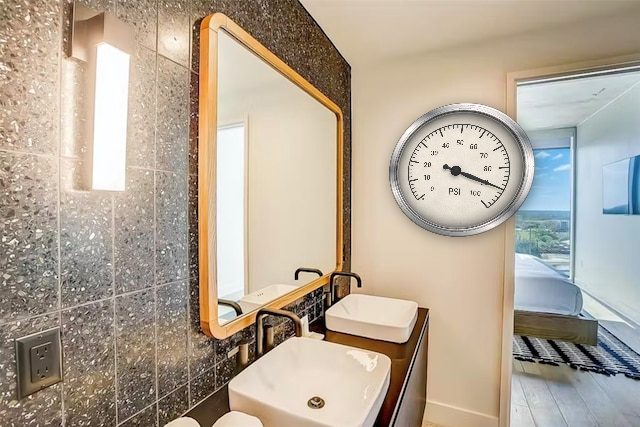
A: {"value": 90, "unit": "psi"}
